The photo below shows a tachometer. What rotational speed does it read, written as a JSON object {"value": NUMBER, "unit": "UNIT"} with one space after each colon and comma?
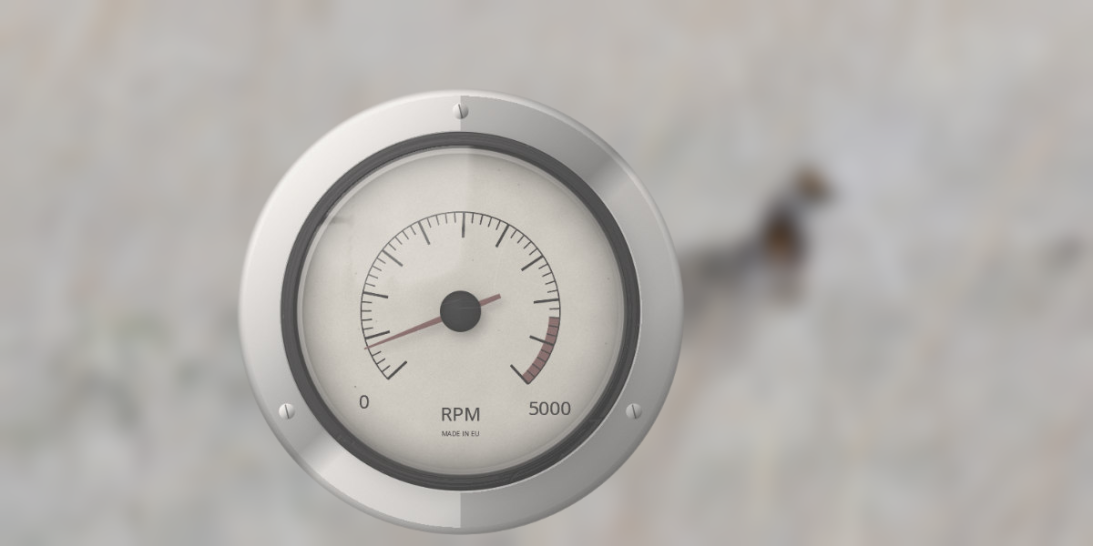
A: {"value": 400, "unit": "rpm"}
